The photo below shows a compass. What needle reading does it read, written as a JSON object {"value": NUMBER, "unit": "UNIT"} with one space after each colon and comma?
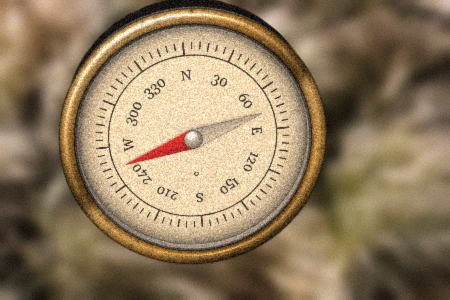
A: {"value": 255, "unit": "°"}
